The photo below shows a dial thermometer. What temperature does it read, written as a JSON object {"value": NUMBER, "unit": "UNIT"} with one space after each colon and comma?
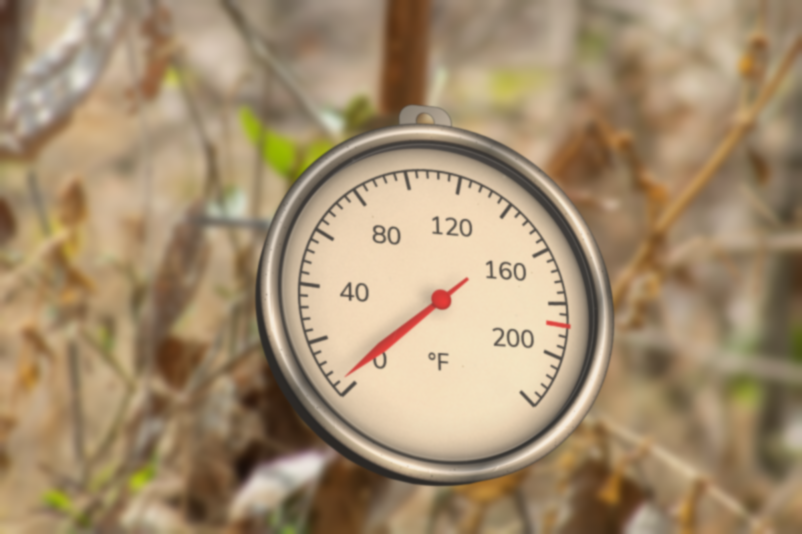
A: {"value": 4, "unit": "°F"}
